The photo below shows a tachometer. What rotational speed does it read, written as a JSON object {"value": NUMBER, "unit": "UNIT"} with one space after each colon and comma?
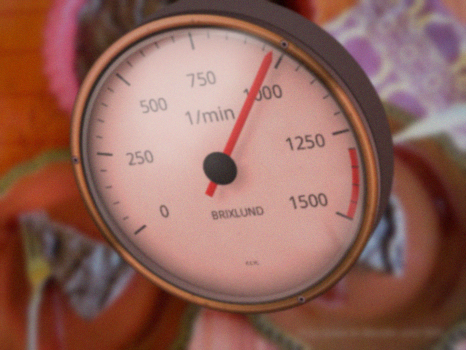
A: {"value": 975, "unit": "rpm"}
